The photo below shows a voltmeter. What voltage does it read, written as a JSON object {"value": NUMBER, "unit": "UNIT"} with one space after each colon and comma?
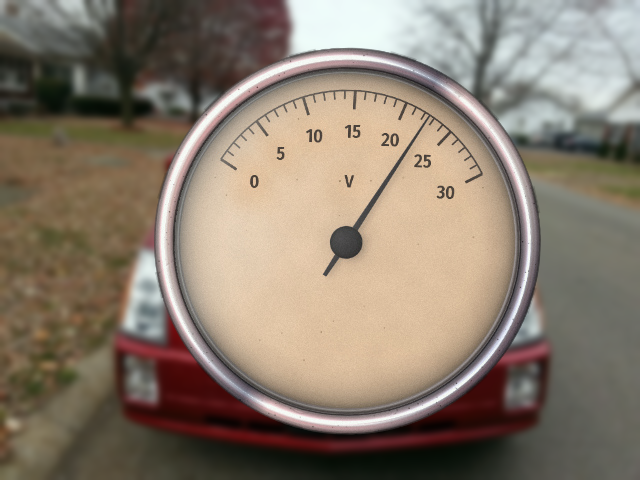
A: {"value": 22.5, "unit": "V"}
